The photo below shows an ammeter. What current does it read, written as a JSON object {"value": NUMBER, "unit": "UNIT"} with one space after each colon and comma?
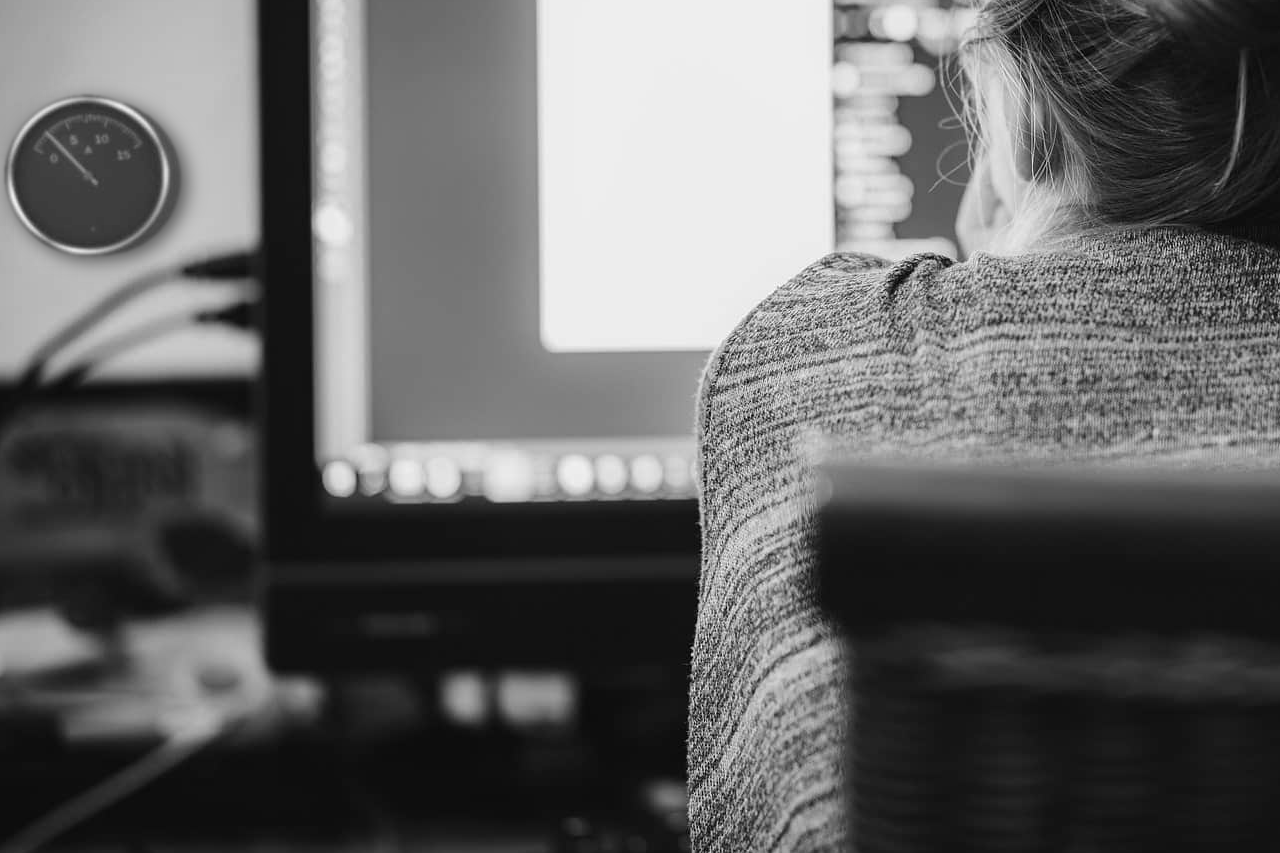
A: {"value": 2.5, "unit": "A"}
